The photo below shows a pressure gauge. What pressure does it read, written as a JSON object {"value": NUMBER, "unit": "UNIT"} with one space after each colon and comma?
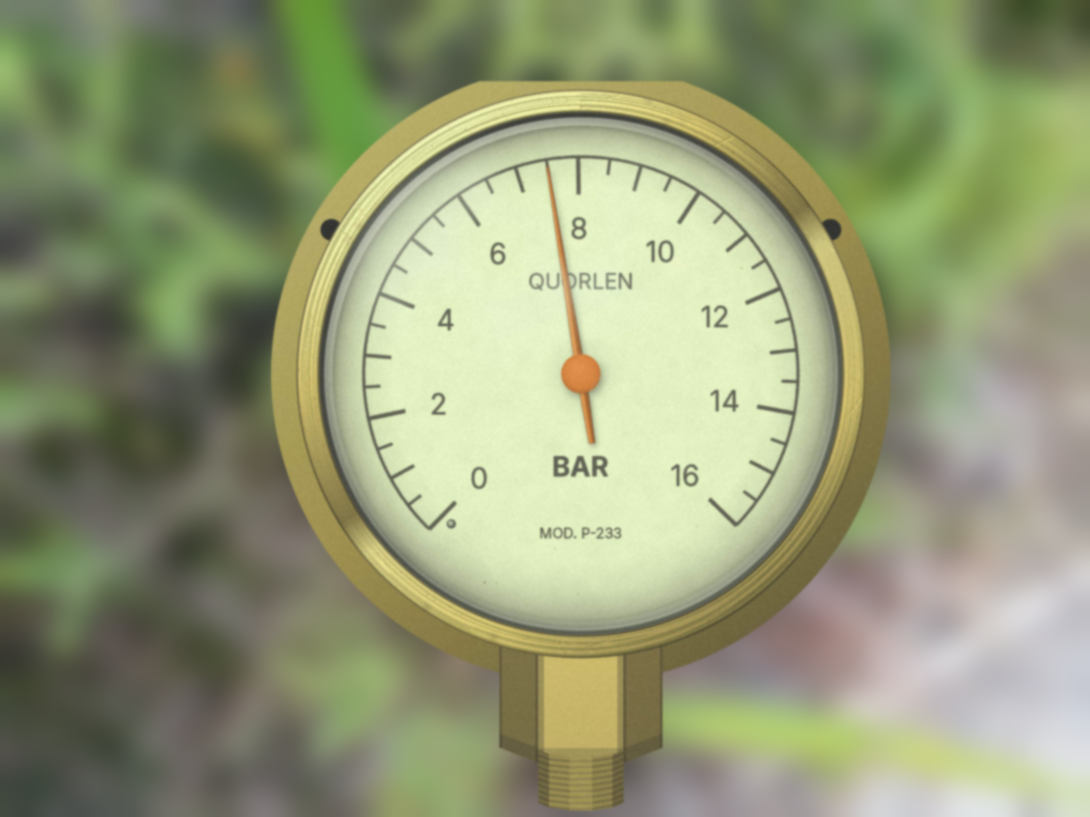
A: {"value": 7.5, "unit": "bar"}
